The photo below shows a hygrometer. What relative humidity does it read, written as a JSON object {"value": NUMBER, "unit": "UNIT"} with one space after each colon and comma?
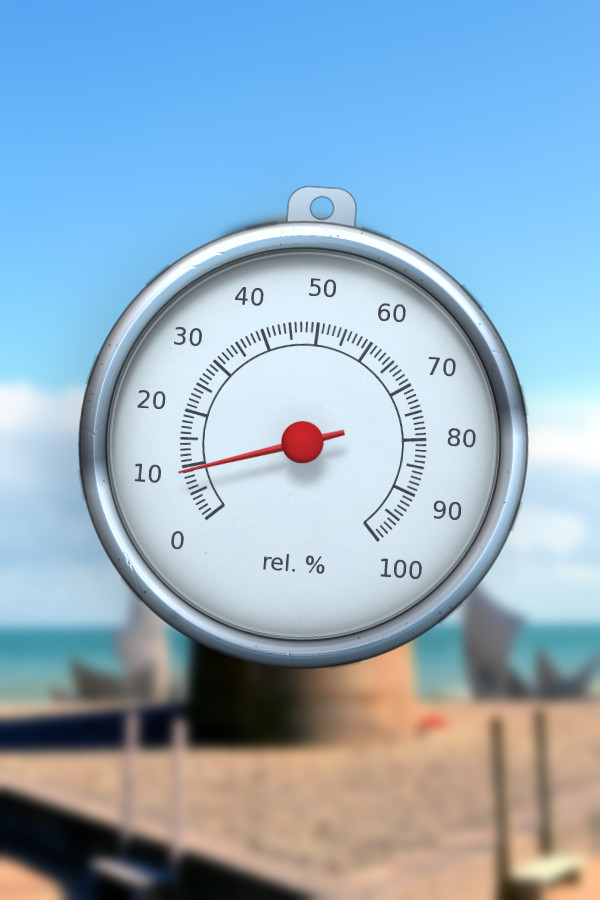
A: {"value": 9, "unit": "%"}
